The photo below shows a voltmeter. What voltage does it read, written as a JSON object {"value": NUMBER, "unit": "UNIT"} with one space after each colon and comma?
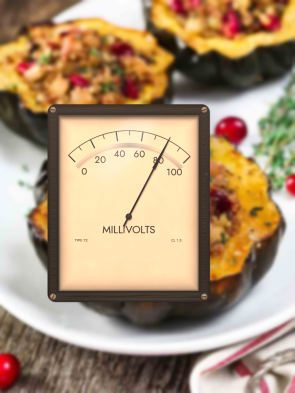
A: {"value": 80, "unit": "mV"}
